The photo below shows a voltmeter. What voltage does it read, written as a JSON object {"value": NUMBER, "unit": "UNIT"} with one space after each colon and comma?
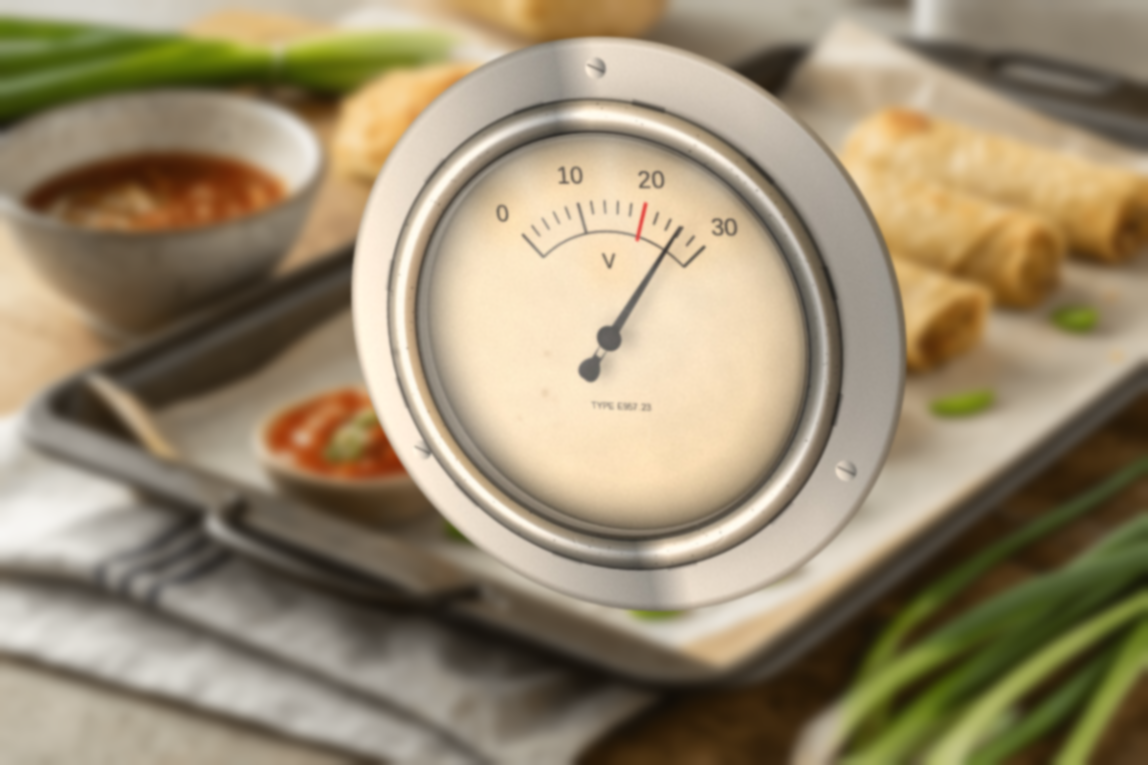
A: {"value": 26, "unit": "V"}
